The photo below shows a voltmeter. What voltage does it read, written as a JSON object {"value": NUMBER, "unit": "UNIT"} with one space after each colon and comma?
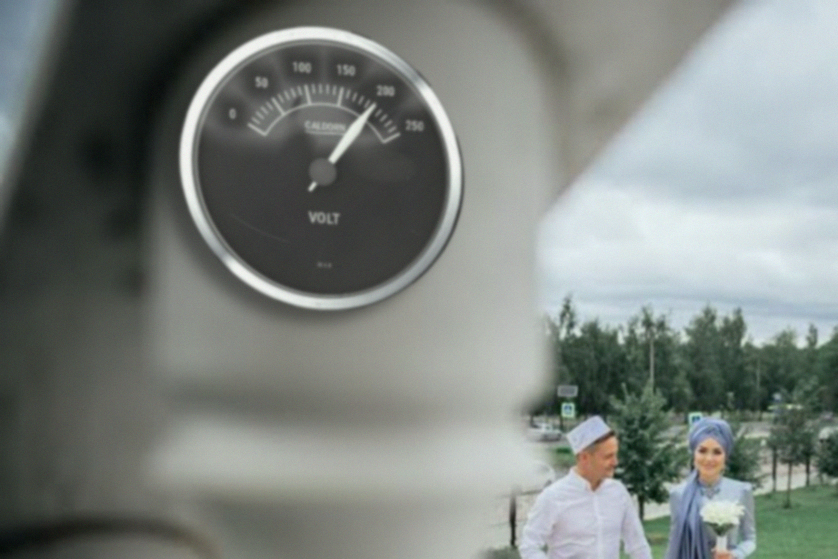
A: {"value": 200, "unit": "V"}
